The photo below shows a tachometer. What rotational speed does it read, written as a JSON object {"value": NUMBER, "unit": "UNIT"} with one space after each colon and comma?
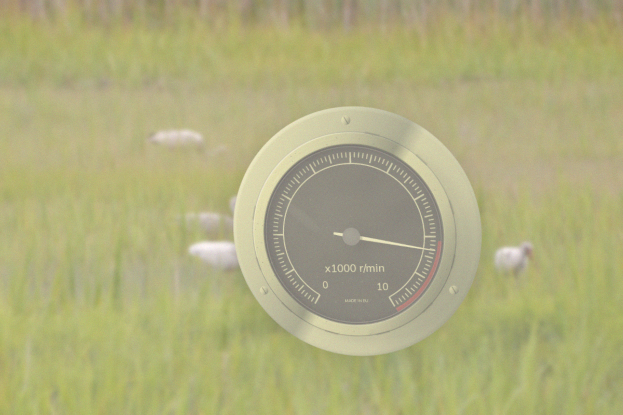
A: {"value": 8300, "unit": "rpm"}
